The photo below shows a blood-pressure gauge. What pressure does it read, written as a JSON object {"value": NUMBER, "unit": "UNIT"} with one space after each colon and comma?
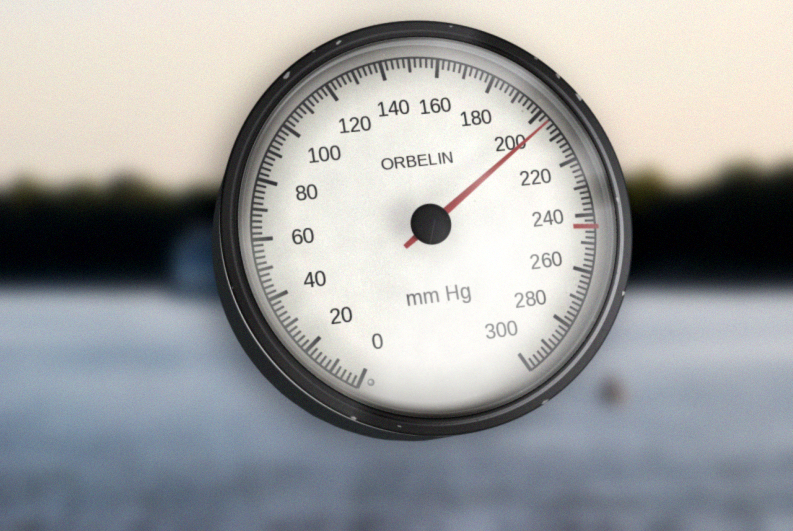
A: {"value": 204, "unit": "mmHg"}
